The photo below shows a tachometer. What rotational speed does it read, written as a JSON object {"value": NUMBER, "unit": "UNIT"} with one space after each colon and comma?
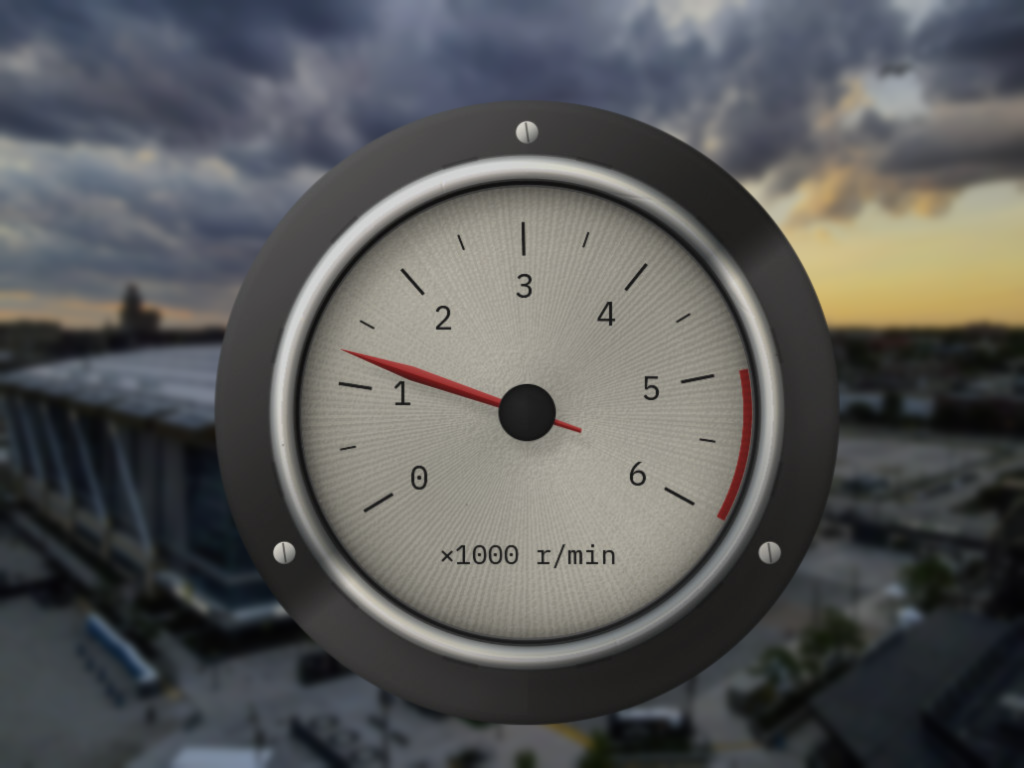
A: {"value": 1250, "unit": "rpm"}
